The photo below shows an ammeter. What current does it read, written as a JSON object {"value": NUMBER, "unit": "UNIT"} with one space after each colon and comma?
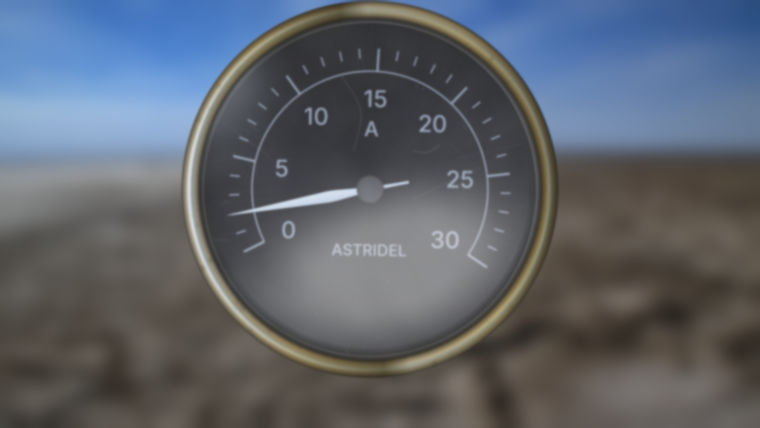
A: {"value": 2, "unit": "A"}
